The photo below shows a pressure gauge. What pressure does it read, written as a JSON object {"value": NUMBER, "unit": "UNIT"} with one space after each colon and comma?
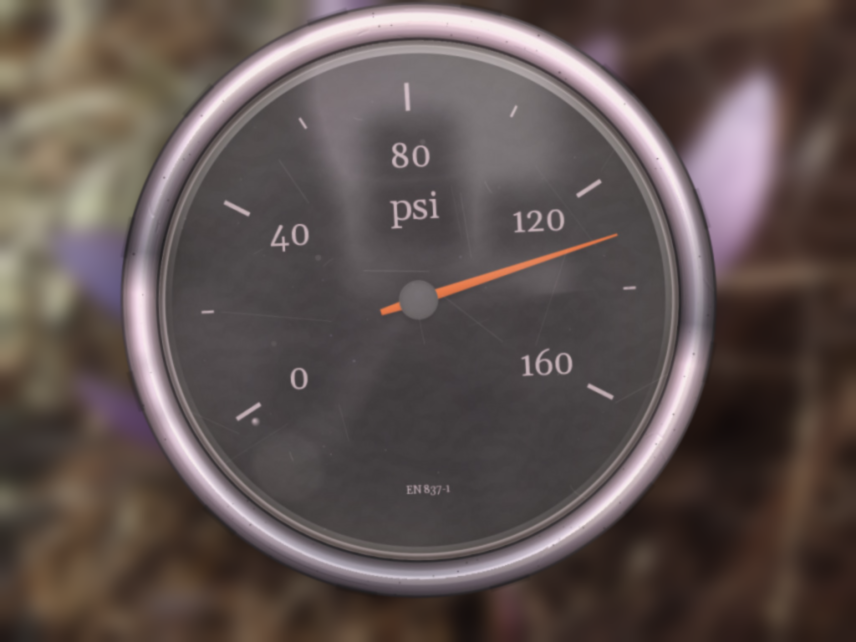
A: {"value": 130, "unit": "psi"}
